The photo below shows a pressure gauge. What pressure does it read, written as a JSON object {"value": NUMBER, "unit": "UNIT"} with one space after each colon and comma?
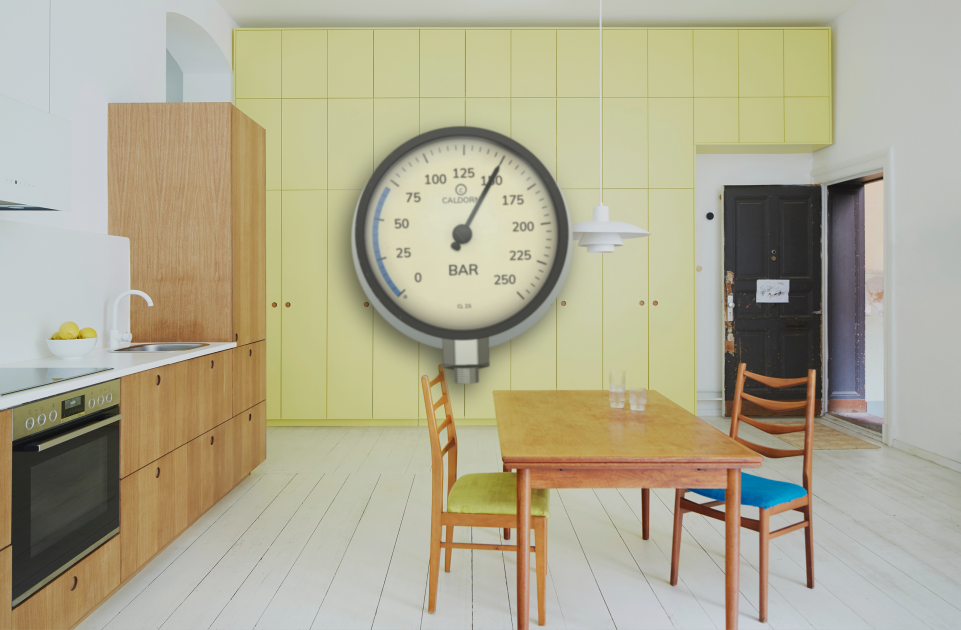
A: {"value": 150, "unit": "bar"}
